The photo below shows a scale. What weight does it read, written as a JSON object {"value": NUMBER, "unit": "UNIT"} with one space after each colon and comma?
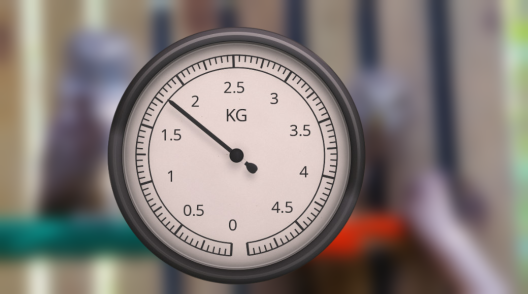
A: {"value": 1.8, "unit": "kg"}
